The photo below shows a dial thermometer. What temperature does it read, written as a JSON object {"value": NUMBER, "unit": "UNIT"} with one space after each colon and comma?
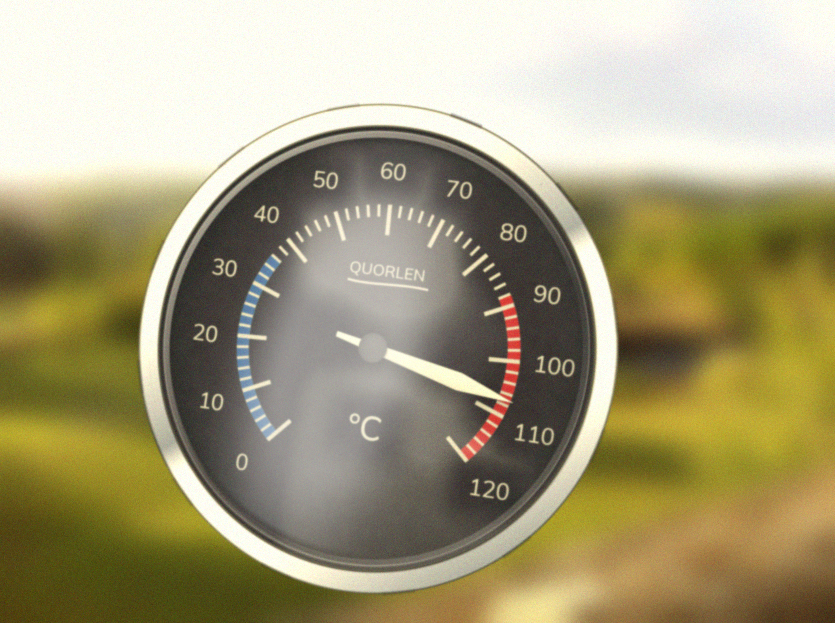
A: {"value": 107, "unit": "°C"}
